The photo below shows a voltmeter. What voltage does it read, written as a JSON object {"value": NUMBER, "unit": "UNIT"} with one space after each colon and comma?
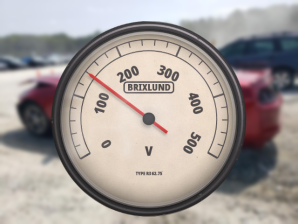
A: {"value": 140, "unit": "V"}
